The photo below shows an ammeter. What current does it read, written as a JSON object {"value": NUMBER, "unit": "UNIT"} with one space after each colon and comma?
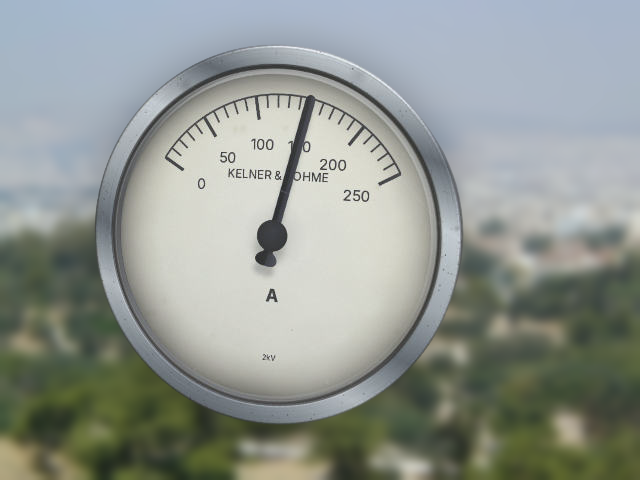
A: {"value": 150, "unit": "A"}
